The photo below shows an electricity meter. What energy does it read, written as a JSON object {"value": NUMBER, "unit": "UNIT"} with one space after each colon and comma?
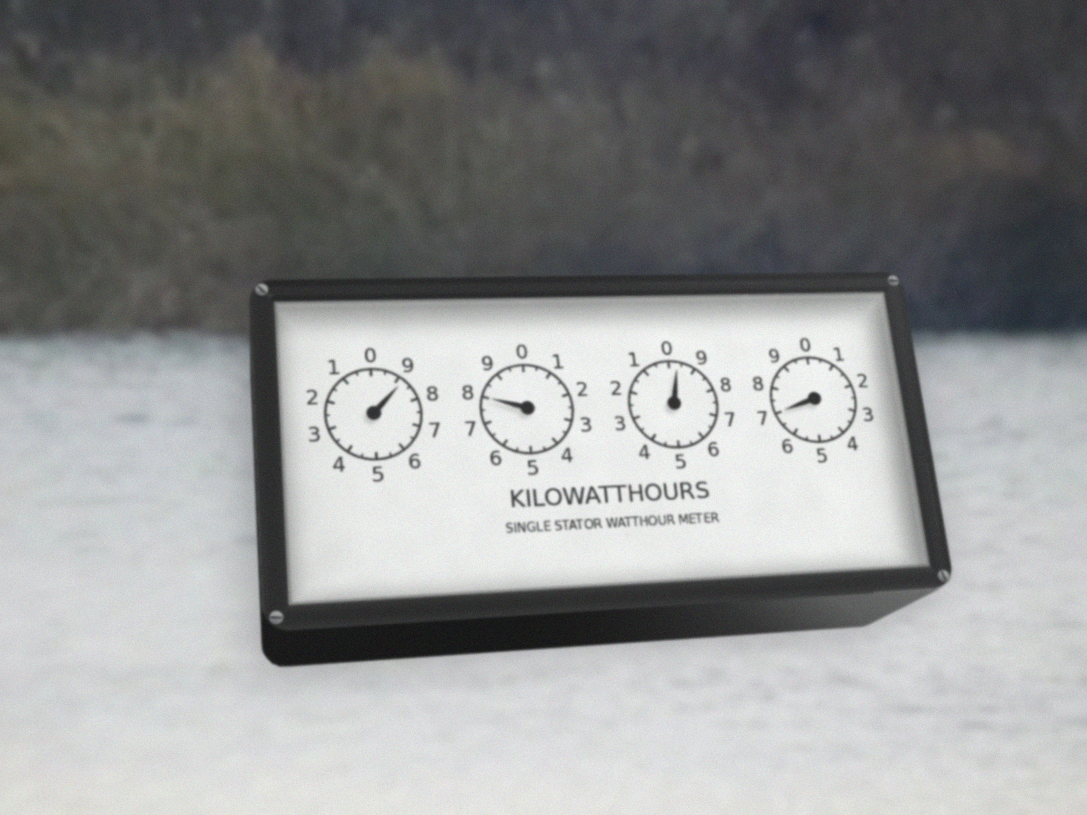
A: {"value": 8797, "unit": "kWh"}
